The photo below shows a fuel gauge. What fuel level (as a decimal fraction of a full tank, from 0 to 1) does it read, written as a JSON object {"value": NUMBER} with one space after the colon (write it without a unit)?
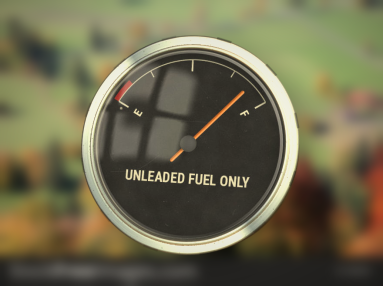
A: {"value": 0.875}
